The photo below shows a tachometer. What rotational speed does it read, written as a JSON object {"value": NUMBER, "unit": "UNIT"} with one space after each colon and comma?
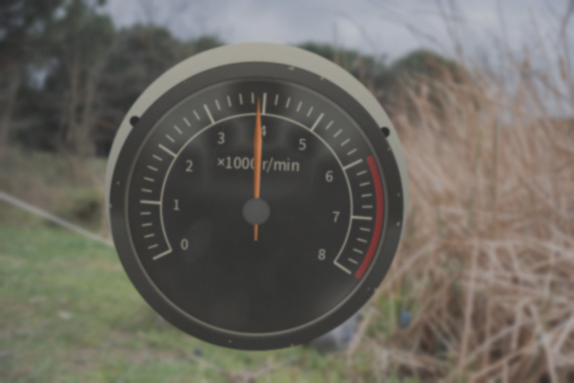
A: {"value": 3900, "unit": "rpm"}
